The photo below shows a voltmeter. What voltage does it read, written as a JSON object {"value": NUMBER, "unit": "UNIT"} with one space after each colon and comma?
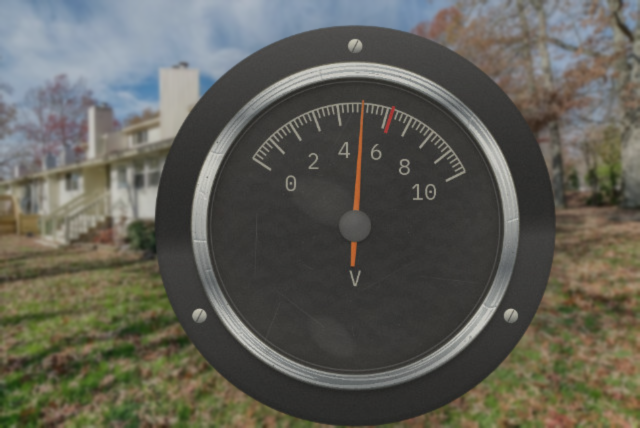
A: {"value": 5, "unit": "V"}
